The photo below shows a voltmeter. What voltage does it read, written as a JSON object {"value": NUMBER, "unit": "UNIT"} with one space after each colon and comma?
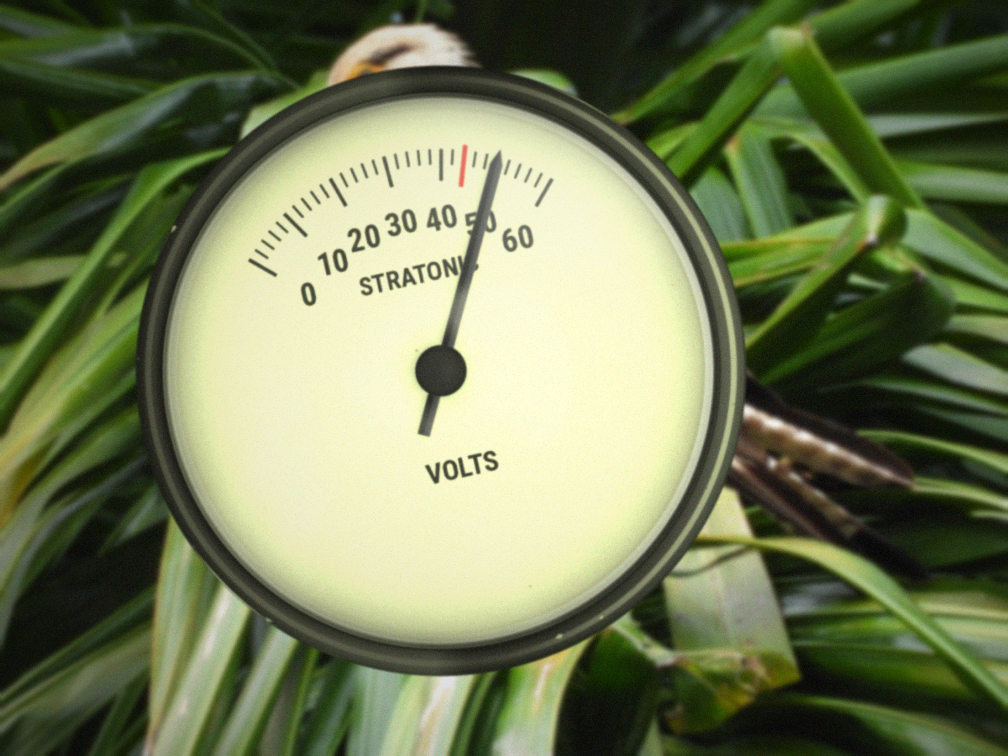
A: {"value": 50, "unit": "V"}
